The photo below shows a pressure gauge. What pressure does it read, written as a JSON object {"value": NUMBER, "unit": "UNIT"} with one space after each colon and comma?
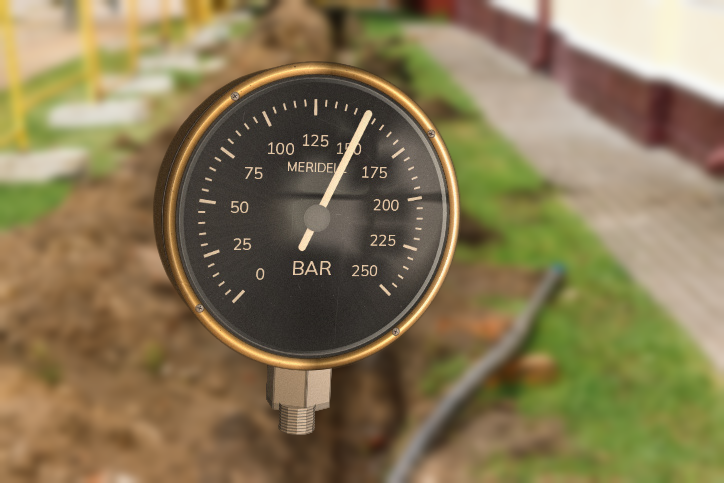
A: {"value": 150, "unit": "bar"}
